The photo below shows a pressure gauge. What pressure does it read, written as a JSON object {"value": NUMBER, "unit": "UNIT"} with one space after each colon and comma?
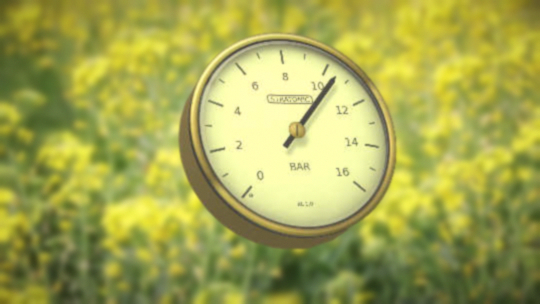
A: {"value": 10.5, "unit": "bar"}
